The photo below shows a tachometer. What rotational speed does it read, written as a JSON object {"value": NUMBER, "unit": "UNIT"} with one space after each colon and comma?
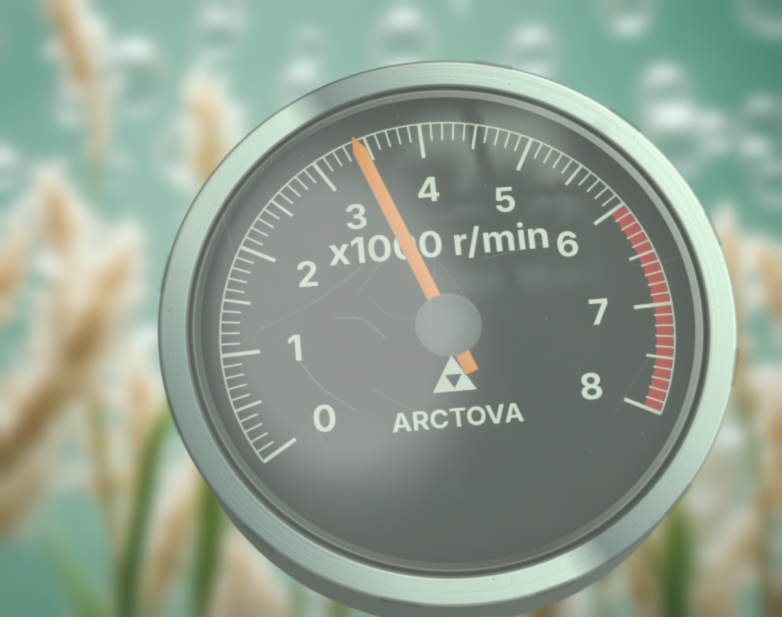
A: {"value": 3400, "unit": "rpm"}
